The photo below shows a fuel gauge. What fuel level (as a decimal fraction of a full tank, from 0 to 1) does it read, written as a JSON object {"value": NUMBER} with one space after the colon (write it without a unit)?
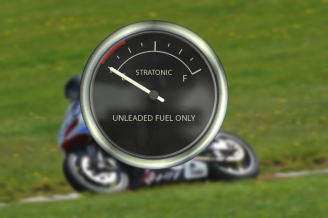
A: {"value": 0}
